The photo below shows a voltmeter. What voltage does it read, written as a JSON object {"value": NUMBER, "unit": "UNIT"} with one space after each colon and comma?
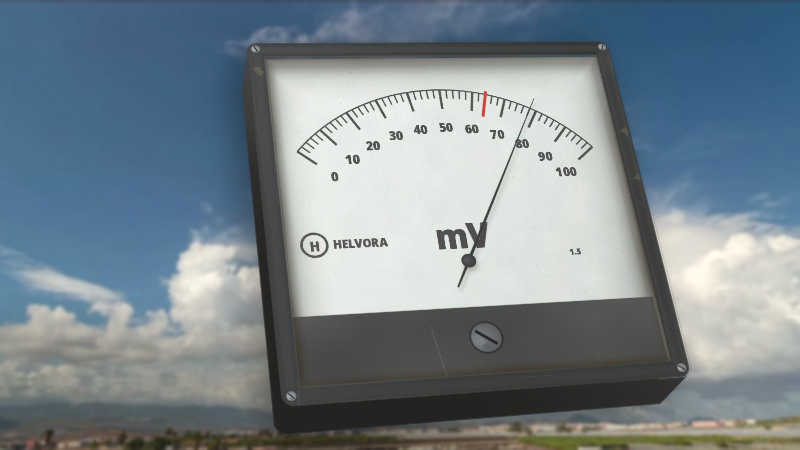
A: {"value": 78, "unit": "mV"}
